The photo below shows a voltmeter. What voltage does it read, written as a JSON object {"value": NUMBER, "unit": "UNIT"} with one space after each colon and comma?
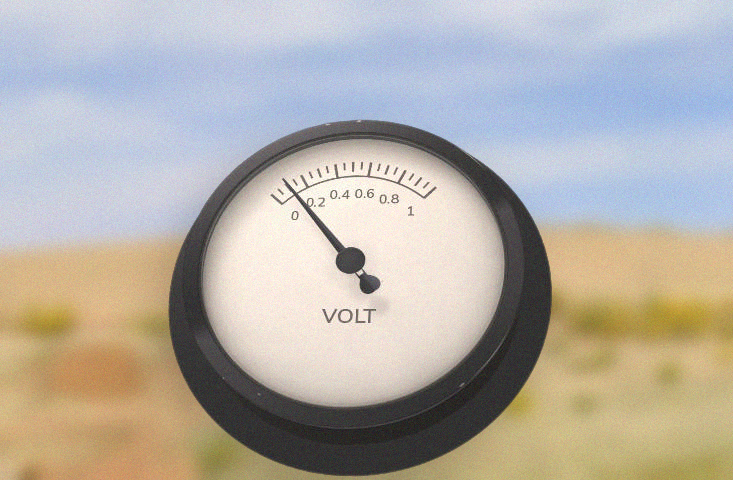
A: {"value": 0.1, "unit": "V"}
